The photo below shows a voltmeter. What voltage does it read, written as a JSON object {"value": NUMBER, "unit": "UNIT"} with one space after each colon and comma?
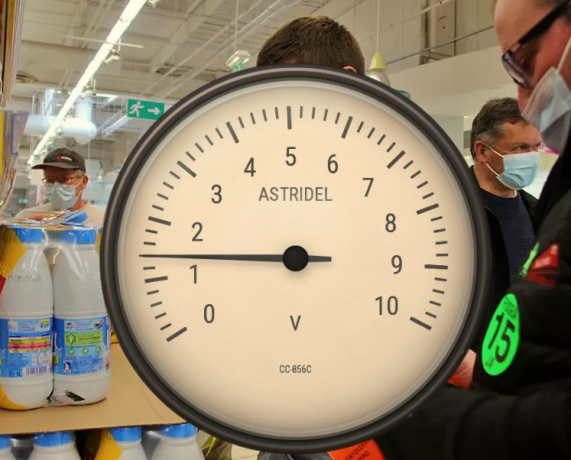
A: {"value": 1.4, "unit": "V"}
